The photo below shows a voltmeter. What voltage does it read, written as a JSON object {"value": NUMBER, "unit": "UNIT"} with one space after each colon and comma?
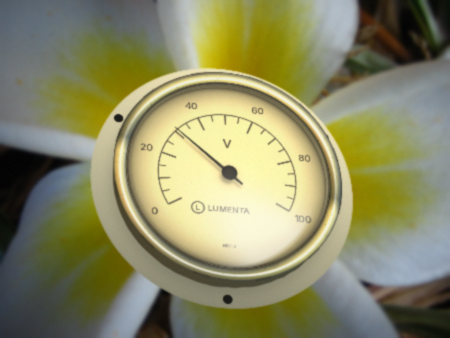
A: {"value": 30, "unit": "V"}
